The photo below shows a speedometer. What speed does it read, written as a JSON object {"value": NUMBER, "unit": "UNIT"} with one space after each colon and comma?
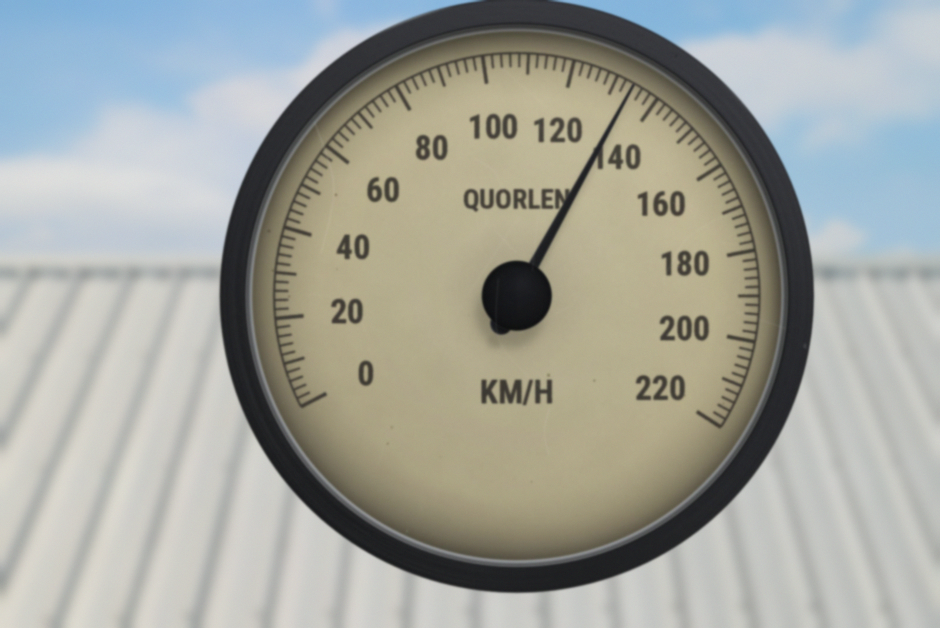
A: {"value": 134, "unit": "km/h"}
